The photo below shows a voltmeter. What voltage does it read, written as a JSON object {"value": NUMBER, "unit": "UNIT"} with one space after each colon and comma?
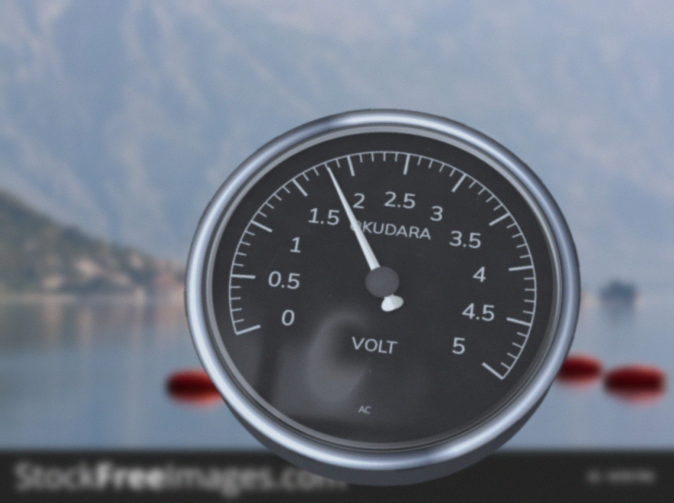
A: {"value": 1.8, "unit": "V"}
